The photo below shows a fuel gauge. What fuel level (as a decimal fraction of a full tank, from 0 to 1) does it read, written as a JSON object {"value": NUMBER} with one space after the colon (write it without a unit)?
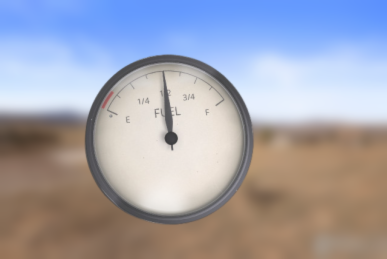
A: {"value": 0.5}
